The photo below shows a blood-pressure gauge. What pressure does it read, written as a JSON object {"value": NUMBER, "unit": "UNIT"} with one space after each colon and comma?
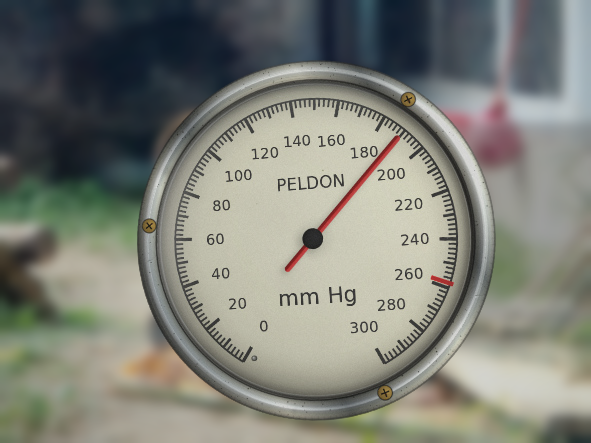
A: {"value": 190, "unit": "mmHg"}
